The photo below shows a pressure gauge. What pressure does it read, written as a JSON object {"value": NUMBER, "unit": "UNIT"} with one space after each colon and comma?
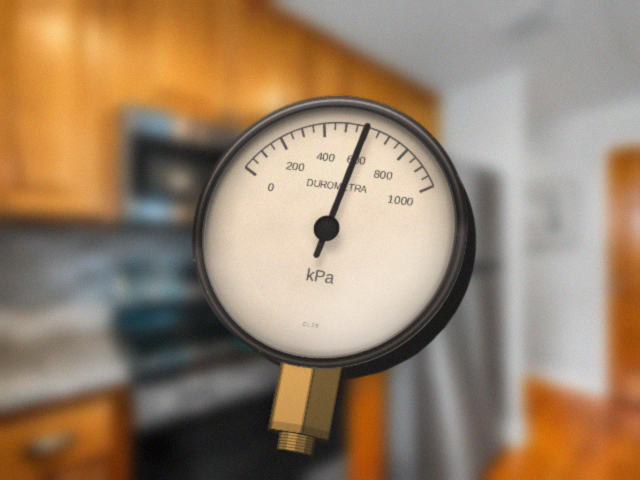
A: {"value": 600, "unit": "kPa"}
